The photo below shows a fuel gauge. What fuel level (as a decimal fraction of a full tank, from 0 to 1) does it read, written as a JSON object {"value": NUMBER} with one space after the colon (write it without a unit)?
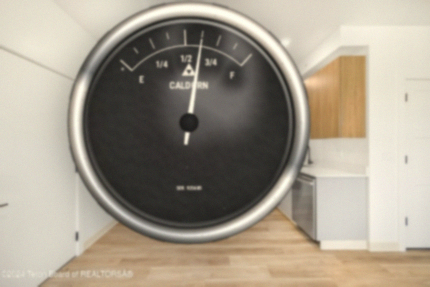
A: {"value": 0.625}
